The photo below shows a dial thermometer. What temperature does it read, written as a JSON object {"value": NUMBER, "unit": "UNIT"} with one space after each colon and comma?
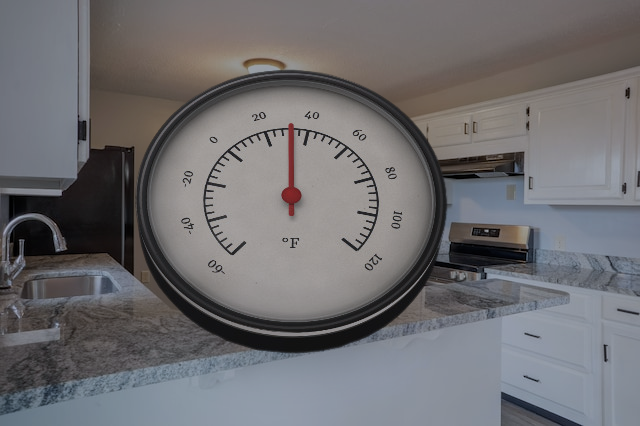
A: {"value": 32, "unit": "°F"}
